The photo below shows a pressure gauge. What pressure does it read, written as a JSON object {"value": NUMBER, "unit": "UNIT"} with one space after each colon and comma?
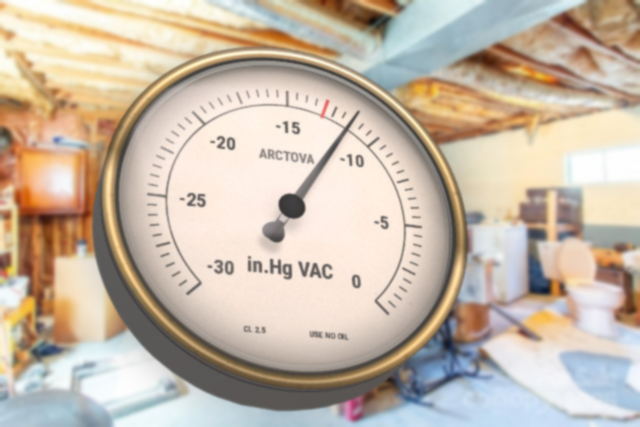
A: {"value": -11.5, "unit": "inHg"}
